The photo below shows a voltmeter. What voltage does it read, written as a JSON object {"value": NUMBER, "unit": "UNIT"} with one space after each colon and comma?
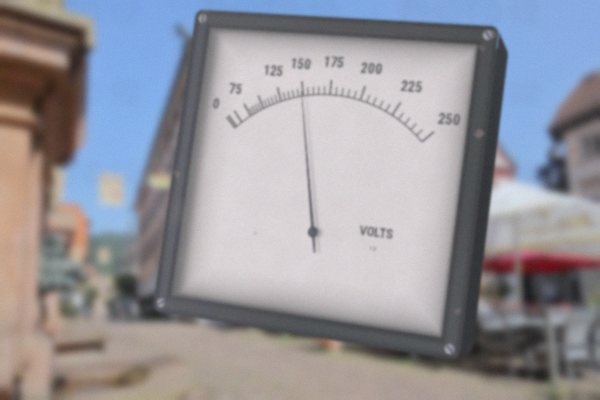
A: {"value": 150, "unit": "V"}
